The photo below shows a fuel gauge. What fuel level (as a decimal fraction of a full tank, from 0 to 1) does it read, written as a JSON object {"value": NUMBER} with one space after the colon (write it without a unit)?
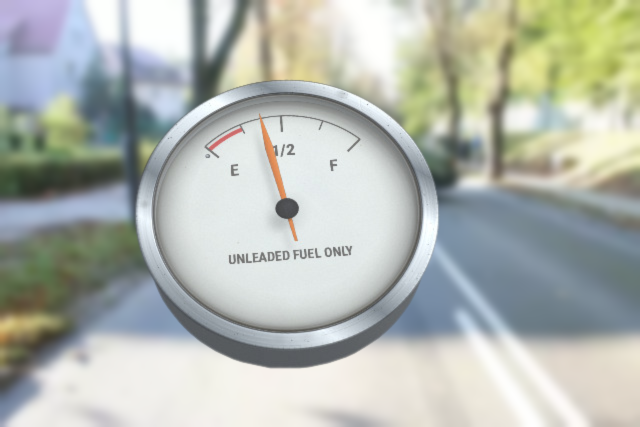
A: {"value": 0.375}
